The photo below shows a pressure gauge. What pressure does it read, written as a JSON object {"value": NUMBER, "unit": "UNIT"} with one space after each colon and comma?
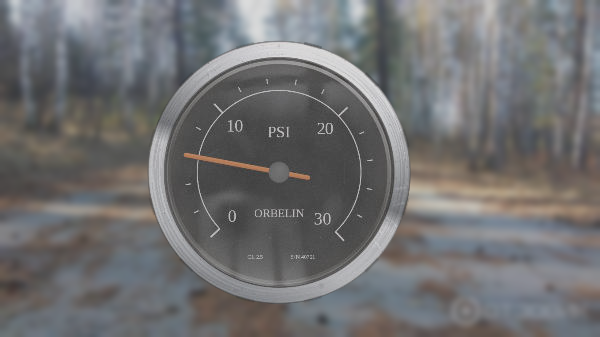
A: {"value": 6, "unit": "psi"}
